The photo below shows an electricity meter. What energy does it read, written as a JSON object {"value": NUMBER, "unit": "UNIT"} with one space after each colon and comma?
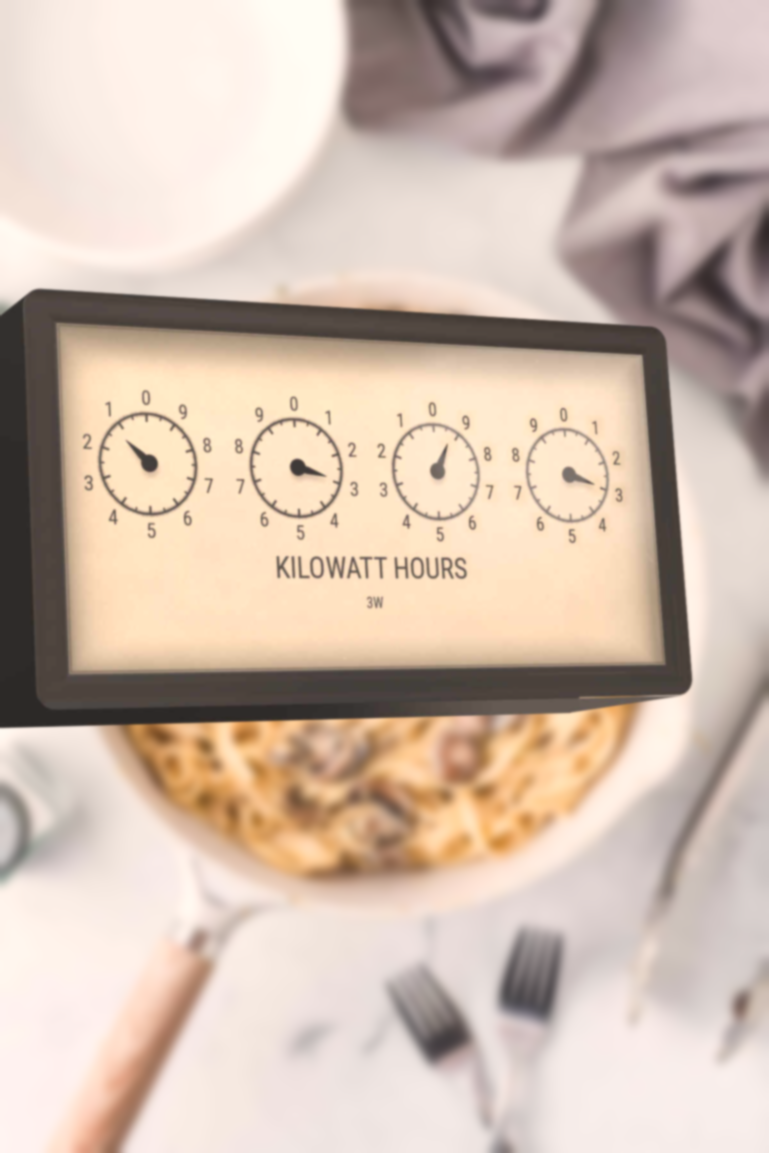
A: {"value": 1293, "unit": "kWh"}
